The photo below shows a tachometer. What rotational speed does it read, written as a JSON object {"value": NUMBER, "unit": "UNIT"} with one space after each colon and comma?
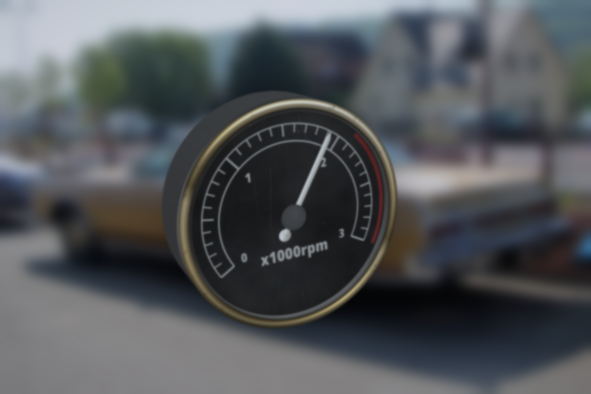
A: {"value": 1900, "unit": "rpm"}
